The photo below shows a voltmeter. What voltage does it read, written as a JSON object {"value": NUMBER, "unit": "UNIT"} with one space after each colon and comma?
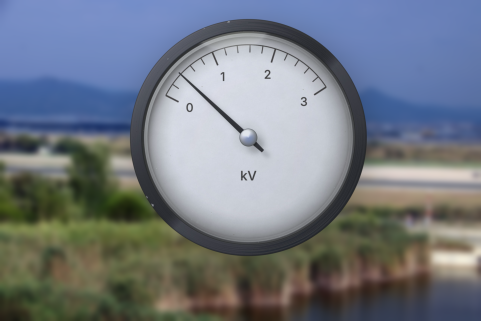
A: {"value": 0.4, "unit": "kV"}
